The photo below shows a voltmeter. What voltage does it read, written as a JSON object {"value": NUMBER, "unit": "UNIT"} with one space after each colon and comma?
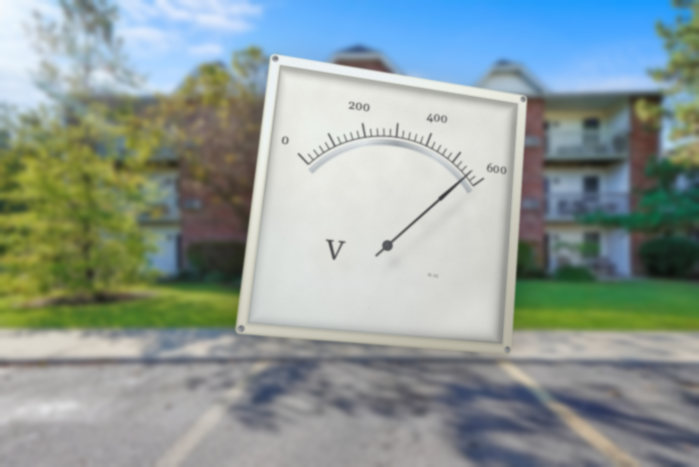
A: {"value": 560, "unit": "V"}
